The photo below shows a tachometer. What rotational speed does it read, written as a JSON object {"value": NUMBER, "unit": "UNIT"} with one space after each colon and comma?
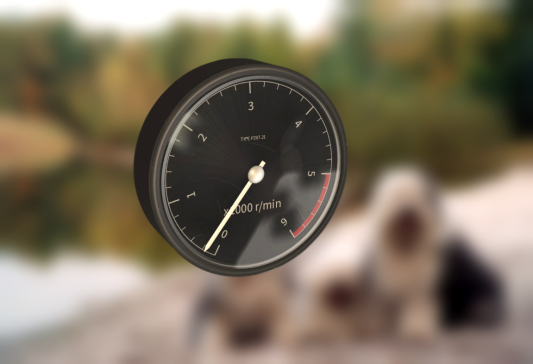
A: {"value": 200, "unit": "rpm"}
